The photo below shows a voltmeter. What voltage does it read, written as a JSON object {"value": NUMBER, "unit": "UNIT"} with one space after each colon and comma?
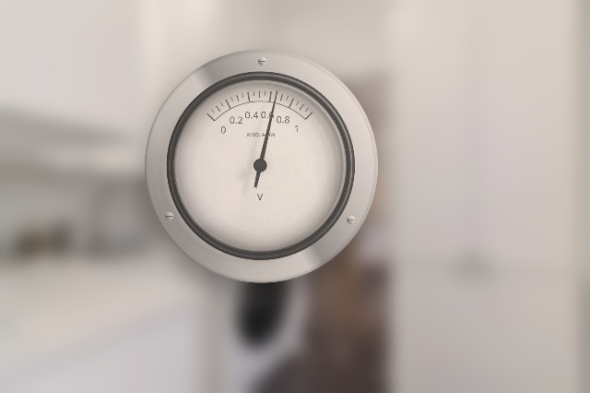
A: {"value": 0.65, "unit": "V"}
